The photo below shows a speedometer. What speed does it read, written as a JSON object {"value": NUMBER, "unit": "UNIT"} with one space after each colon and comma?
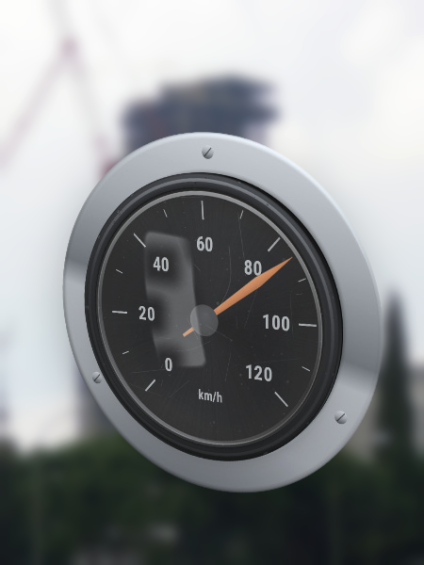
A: {"value": 85, "unit": "km/h"}
